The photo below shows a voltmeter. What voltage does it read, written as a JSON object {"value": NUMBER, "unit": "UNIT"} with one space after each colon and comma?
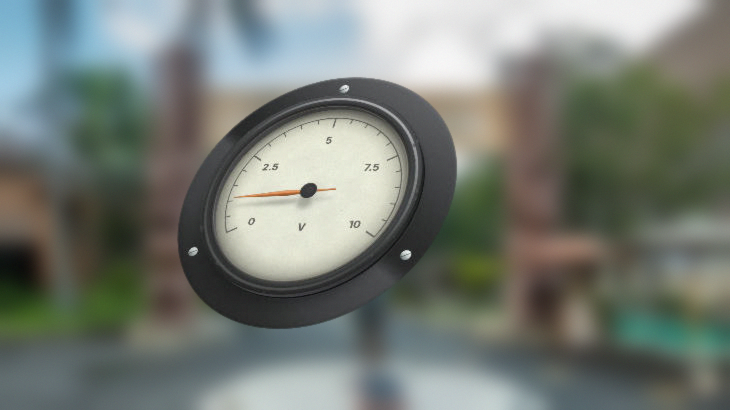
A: {"value": 1, "unit": "V"}
